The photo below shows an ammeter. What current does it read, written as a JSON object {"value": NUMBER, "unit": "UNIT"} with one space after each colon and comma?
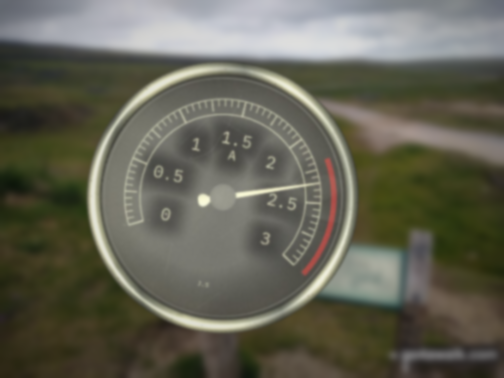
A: {"value": 2.35, "unit": "A"}
